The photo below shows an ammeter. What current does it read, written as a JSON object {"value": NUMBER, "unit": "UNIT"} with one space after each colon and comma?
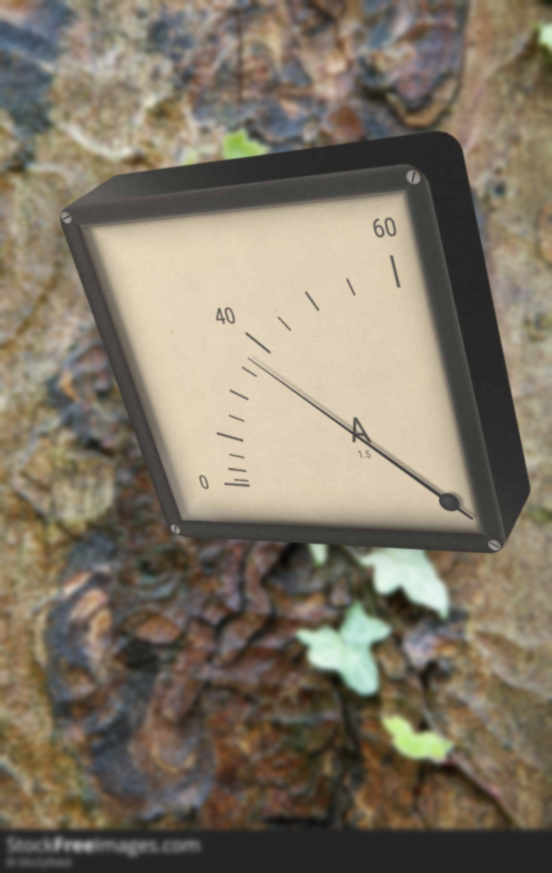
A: {"value": 37.5, "unit": "A"}
